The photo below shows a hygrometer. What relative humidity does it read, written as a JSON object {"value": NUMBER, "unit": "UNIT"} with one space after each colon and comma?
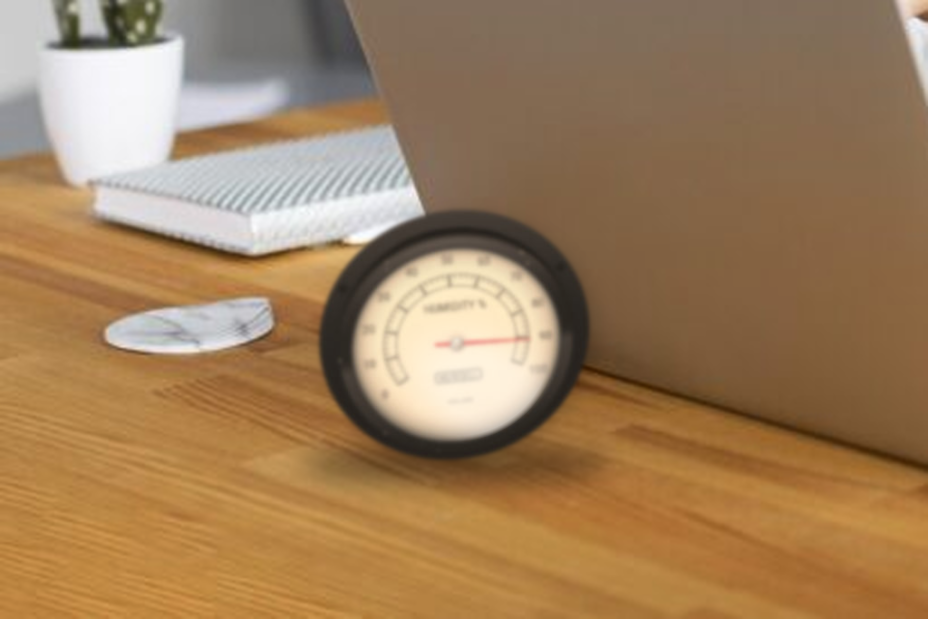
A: {"value": 90, "unit": "%"}
